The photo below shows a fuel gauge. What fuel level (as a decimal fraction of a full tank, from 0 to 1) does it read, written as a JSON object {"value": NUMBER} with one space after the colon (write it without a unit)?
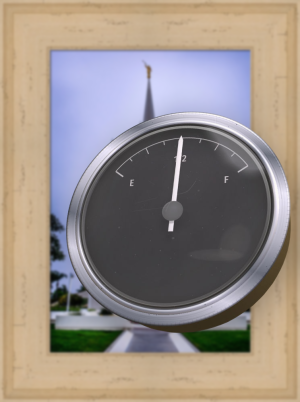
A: {"value": 0.5}
